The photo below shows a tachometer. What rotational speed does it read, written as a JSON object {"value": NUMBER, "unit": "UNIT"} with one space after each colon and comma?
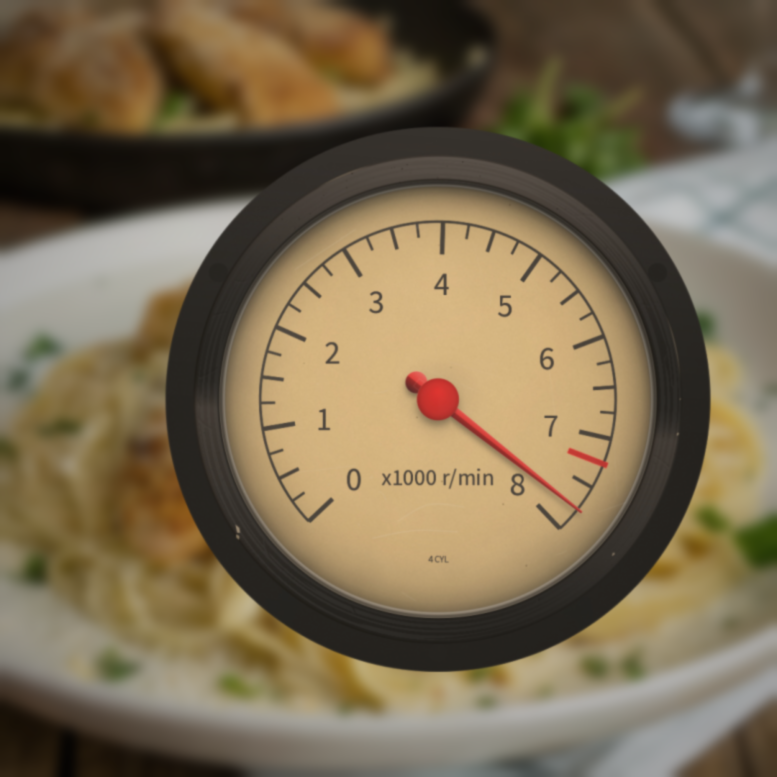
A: {"value": 7750, "unit": "rpm"}
